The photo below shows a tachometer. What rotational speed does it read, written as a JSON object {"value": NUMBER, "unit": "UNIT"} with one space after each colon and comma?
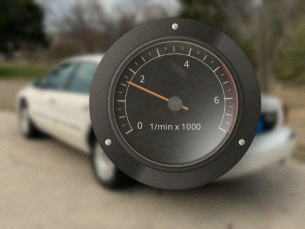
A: {"value": 1625, "unit": "rpm"}
